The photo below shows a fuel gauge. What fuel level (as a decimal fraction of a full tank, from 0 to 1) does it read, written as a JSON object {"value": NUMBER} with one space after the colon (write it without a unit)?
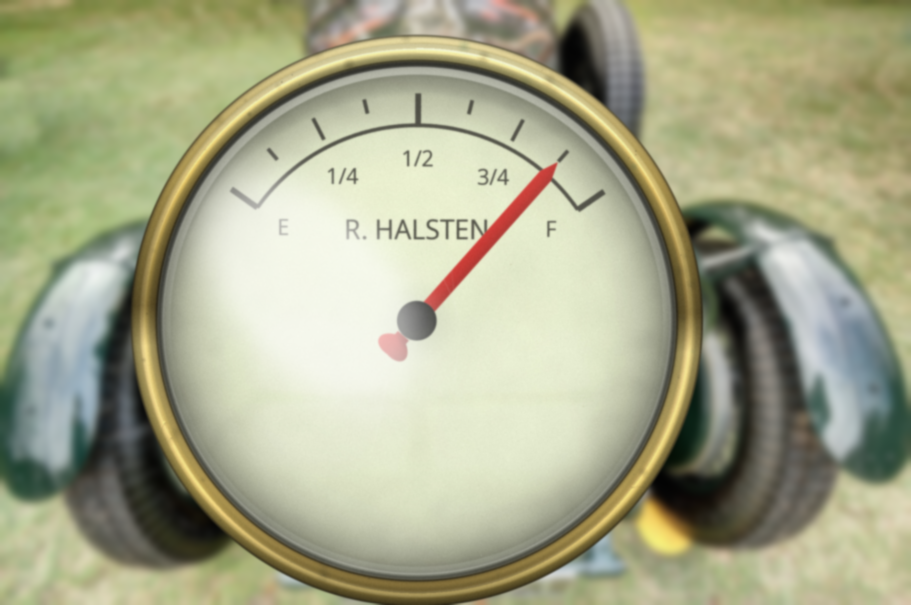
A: {"value": 0.875}
